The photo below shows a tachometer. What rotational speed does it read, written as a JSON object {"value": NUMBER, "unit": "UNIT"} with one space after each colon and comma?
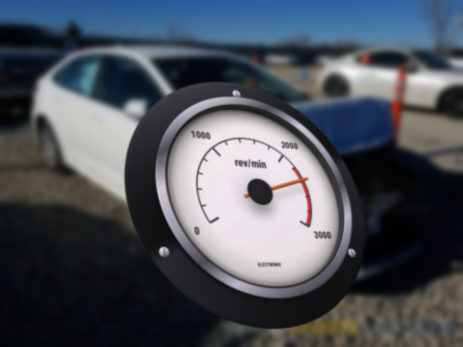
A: {"value": 2400, "unit": "rpm"}
